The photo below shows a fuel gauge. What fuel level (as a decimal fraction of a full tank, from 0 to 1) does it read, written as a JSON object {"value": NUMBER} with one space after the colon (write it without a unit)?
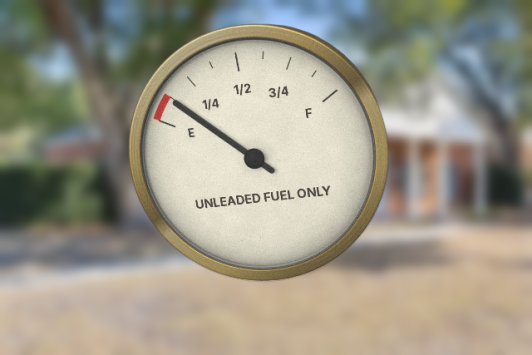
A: {"value": 0.125}
